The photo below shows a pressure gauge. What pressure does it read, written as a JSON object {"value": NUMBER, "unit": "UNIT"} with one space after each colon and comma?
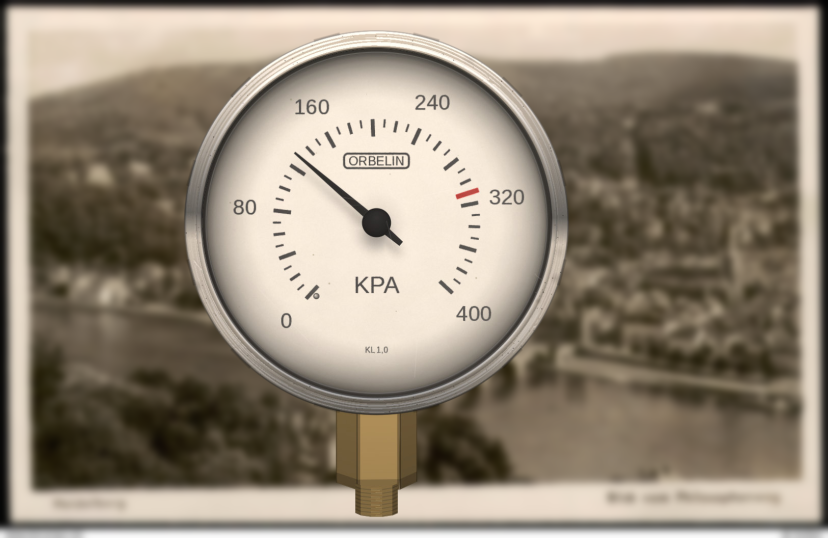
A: {"value": 130, "unit": "kPa"}
